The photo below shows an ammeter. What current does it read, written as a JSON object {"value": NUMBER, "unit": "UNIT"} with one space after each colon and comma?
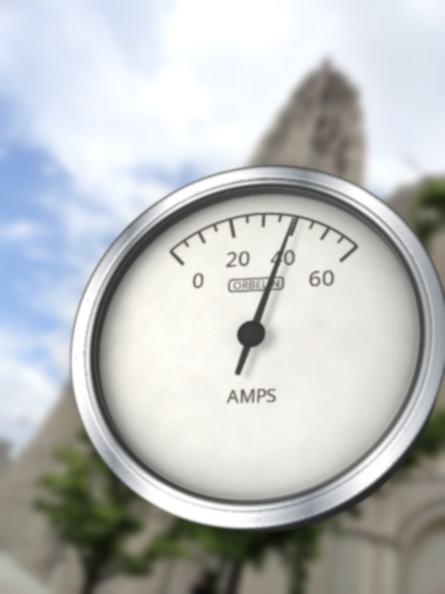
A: {"value": 40, "unit": "A"}
